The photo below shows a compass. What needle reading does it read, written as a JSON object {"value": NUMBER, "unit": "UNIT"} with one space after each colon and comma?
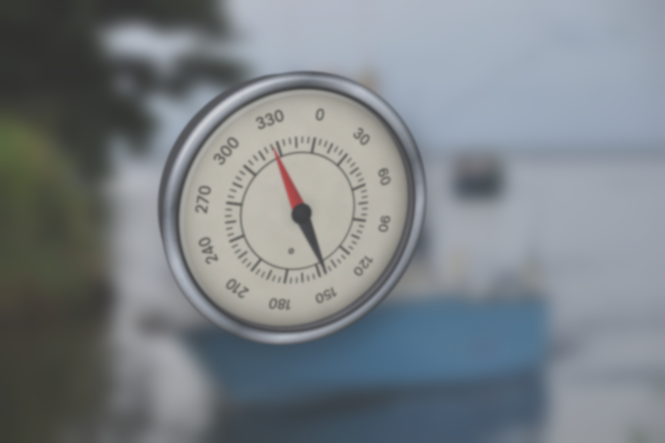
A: {"value": 325, "unit": "°"}
